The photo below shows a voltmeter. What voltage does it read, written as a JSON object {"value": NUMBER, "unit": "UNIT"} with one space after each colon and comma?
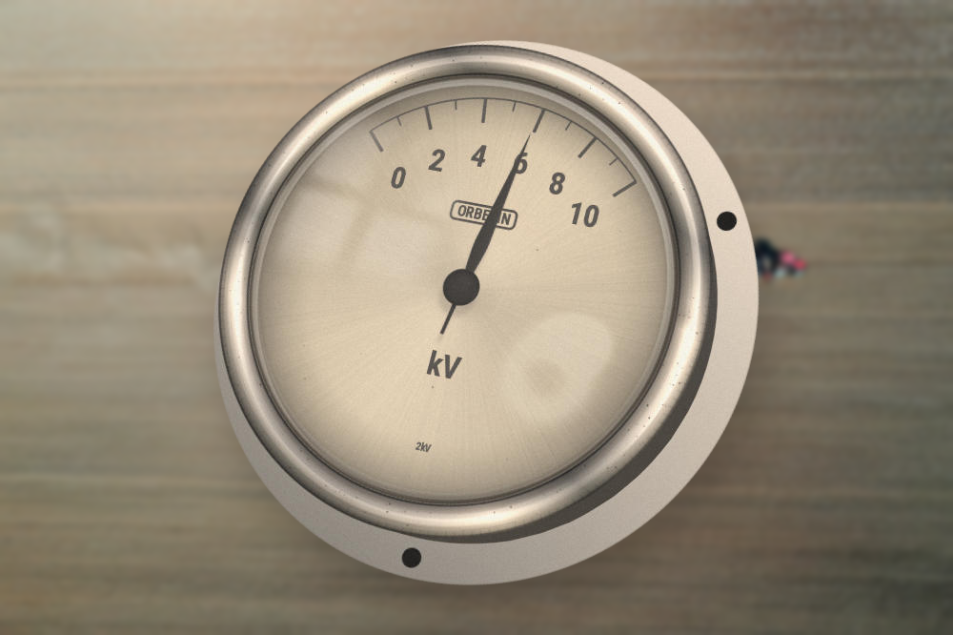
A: {"value": 6, "unit": "kV"}
